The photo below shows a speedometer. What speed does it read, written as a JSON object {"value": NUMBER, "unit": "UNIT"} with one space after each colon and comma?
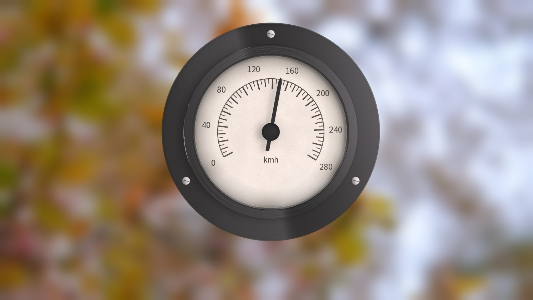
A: {"value": 150, "unit": "km/h"}
